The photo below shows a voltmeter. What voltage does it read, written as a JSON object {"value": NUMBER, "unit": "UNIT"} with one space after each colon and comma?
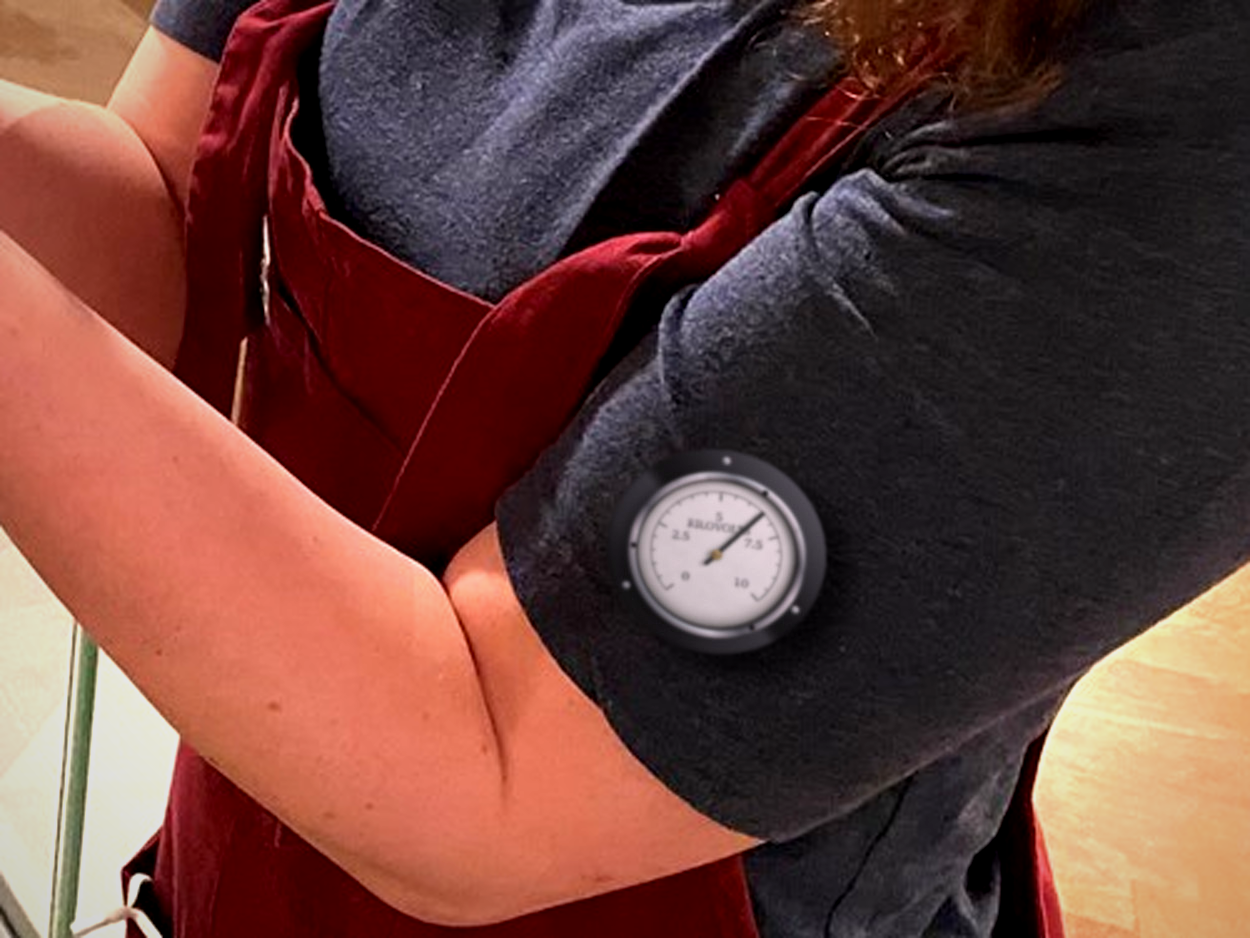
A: {"value": 6.5, "unit": "kV"}
